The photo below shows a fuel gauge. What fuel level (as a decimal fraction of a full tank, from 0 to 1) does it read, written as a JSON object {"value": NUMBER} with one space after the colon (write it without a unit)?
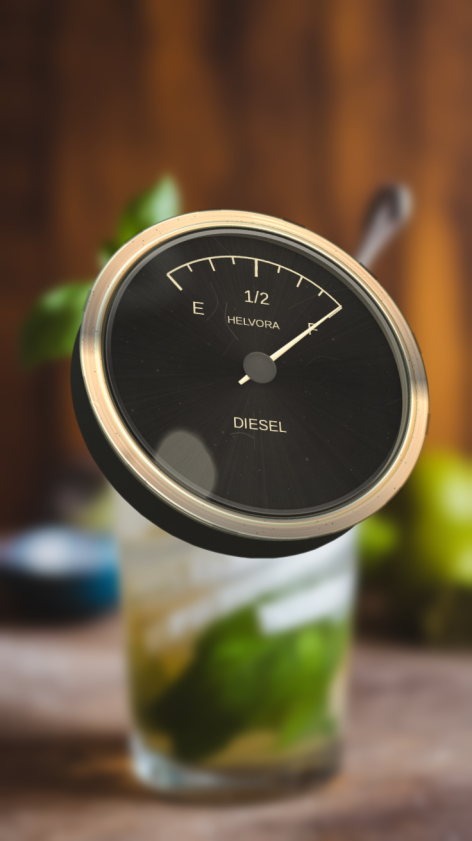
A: {"value": 1}
